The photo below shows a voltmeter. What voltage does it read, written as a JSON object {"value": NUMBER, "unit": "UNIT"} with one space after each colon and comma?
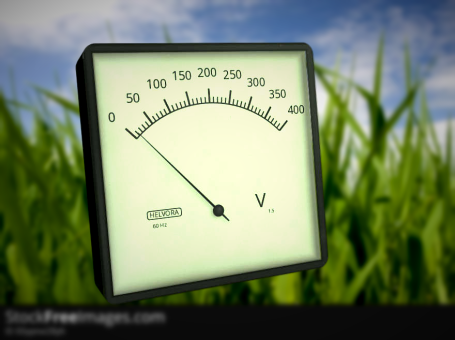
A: {"value": 10, "unit": "V"}
